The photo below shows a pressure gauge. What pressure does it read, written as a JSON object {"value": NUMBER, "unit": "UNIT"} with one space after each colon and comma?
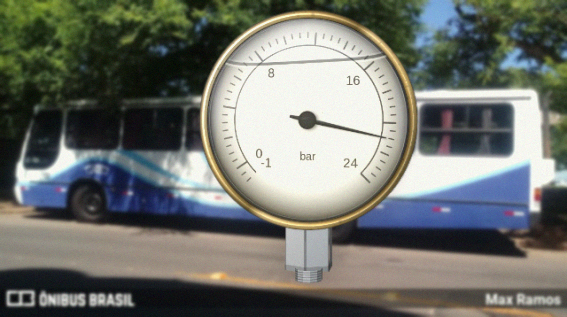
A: {"value": 21, "unit": "bar"}
